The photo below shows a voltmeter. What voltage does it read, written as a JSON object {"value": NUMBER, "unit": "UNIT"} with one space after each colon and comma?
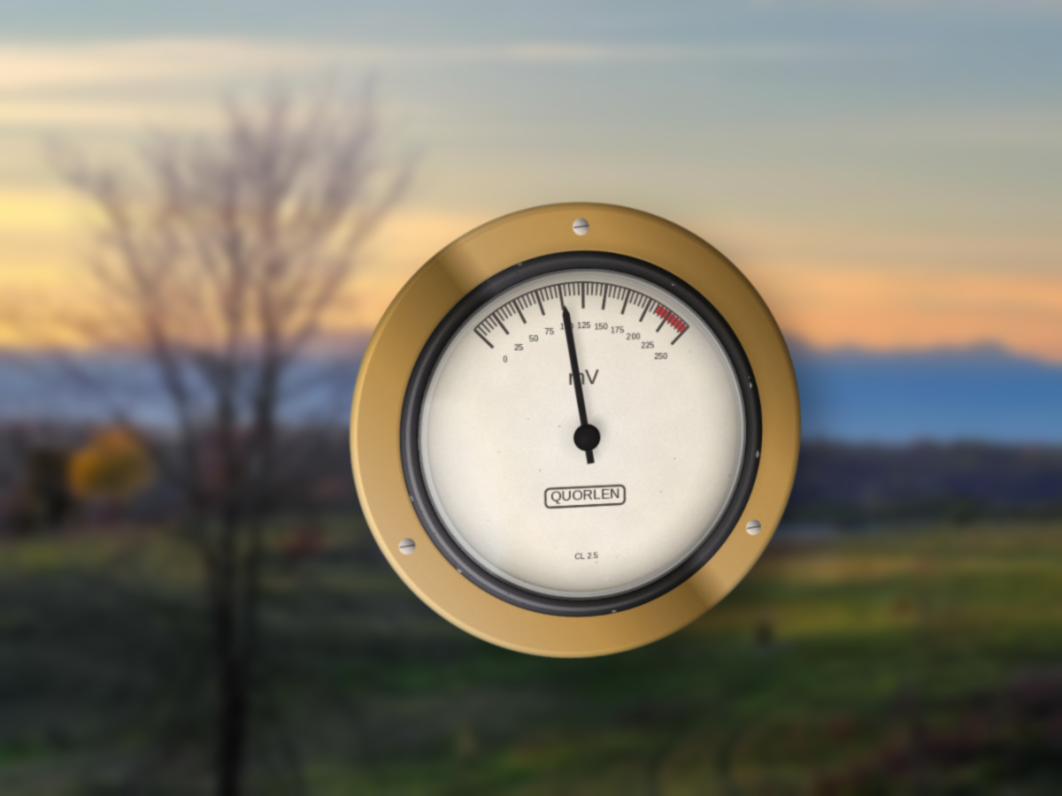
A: {"value": 100, "unit": "mV"}
